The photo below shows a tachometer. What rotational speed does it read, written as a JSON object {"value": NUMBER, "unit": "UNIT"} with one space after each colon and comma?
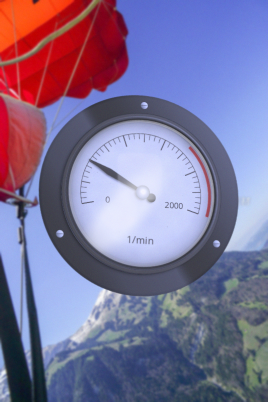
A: {"value": 400, "unit": "rpm"}
